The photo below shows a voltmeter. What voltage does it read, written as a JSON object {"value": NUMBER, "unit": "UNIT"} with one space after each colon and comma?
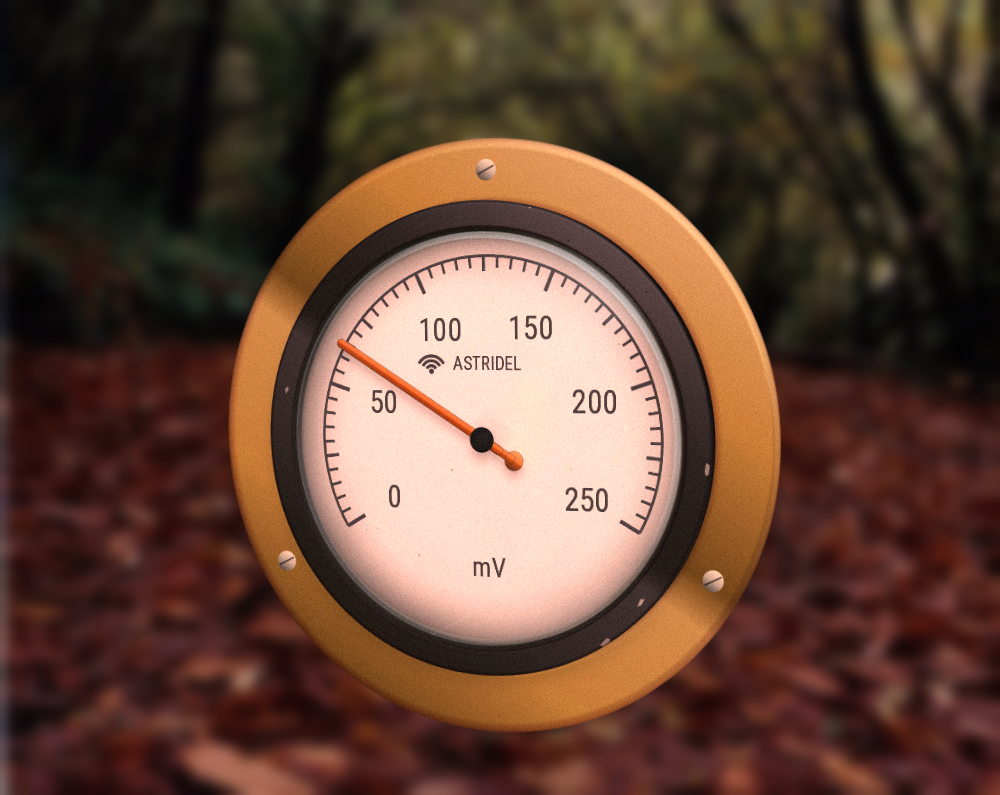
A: {"value": 65, "unit": "mV"}
